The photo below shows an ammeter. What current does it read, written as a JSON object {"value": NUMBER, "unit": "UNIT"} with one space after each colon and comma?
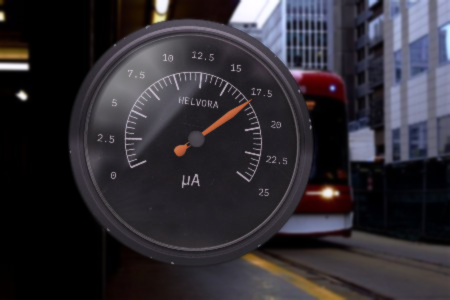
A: {"value": 17.5, "unit": "µA"}
